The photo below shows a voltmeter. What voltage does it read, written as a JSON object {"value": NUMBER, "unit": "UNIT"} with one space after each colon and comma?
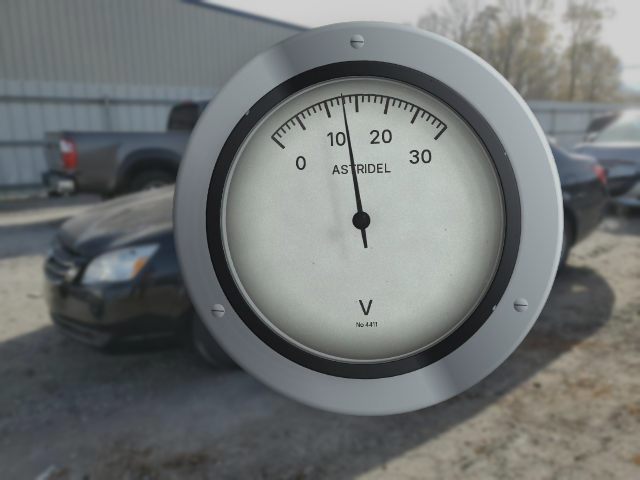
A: {"value": 13, "unit": "V"}
